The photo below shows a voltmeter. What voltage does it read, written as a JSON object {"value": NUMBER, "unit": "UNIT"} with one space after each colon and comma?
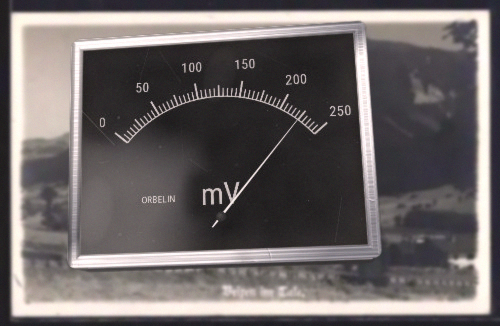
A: {"value": 225, "unit": "mV"}
